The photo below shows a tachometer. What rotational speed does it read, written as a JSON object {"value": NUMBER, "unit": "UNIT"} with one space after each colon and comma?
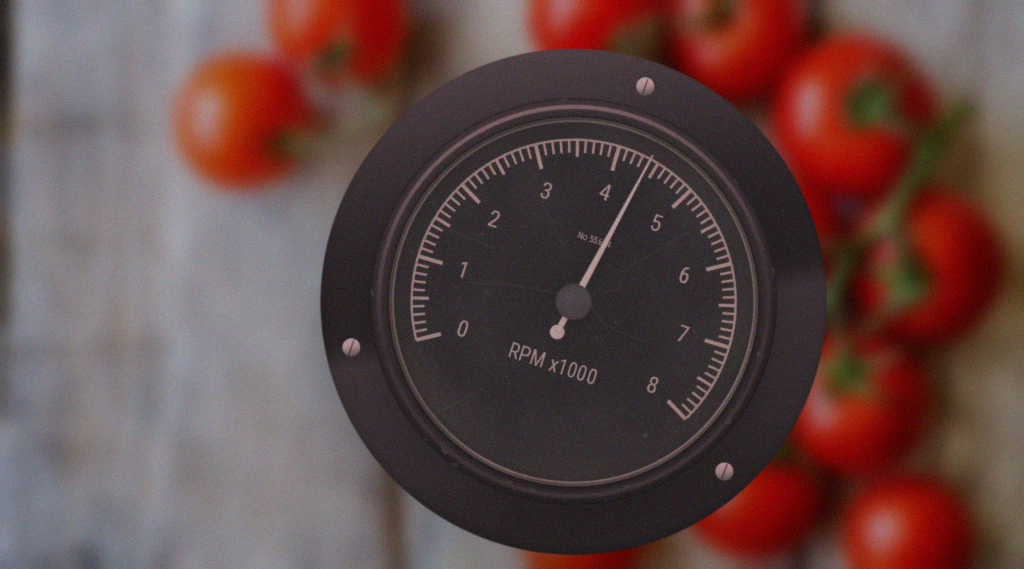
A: {"value": 4400, "unit": "rpm"}
